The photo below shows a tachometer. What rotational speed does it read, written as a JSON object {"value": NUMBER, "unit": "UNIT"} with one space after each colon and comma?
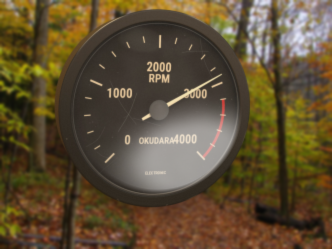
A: {"value": 2900, "unit": "rpm"}
